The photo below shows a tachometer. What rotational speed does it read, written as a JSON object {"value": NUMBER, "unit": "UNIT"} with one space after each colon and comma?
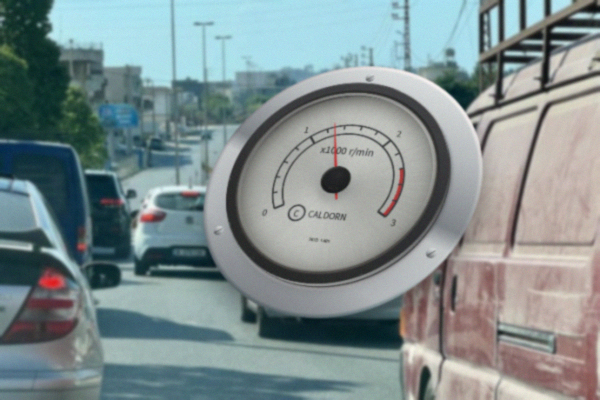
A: {"value": 1300, "unit": "rpm"}
